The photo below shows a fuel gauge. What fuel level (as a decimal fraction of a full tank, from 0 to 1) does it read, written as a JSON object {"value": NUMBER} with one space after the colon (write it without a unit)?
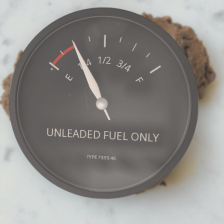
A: {"value": 0.25}
